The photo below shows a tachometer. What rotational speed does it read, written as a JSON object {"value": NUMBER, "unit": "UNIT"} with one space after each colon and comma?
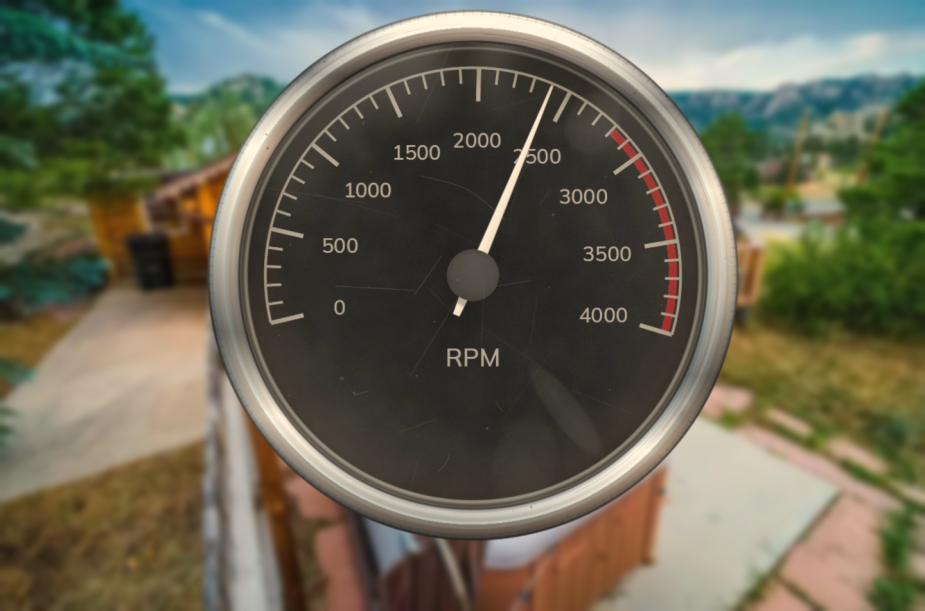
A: {"value": 2400, "unit": "rpm"}
